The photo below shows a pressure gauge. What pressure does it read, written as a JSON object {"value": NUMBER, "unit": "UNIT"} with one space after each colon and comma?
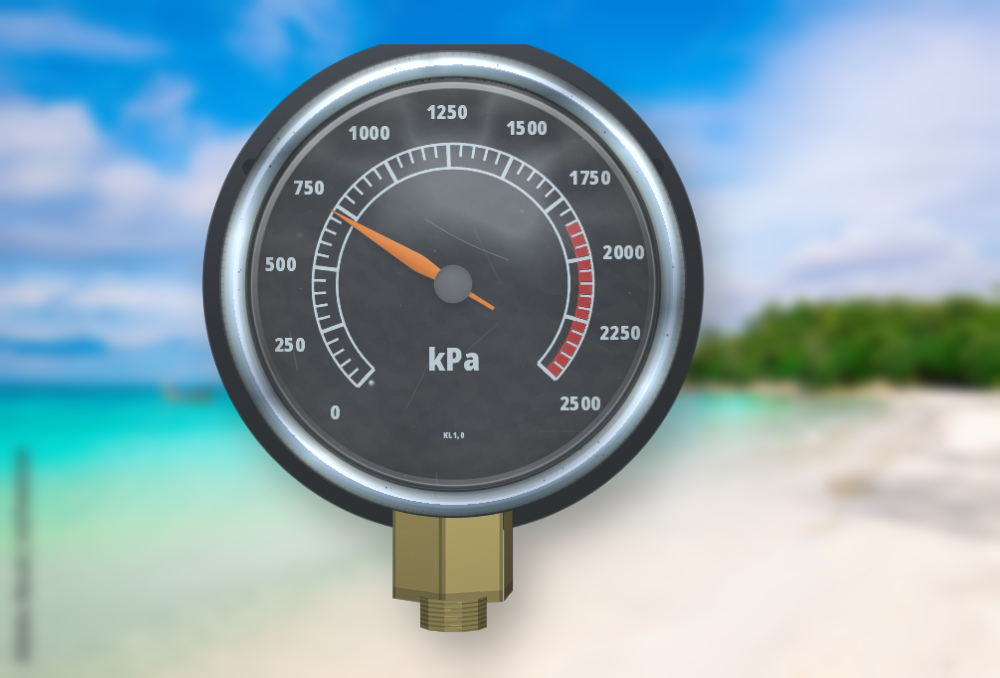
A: {"value": 725, "unit": "kPa"}
